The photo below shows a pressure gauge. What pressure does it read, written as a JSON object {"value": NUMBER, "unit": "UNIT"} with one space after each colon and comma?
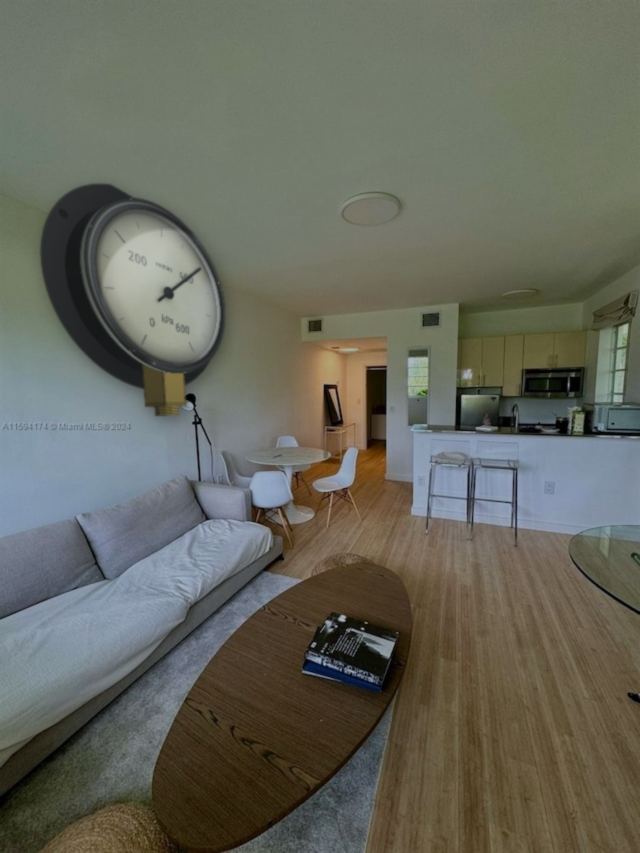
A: {"value": 400, "unit": "kPa"}
